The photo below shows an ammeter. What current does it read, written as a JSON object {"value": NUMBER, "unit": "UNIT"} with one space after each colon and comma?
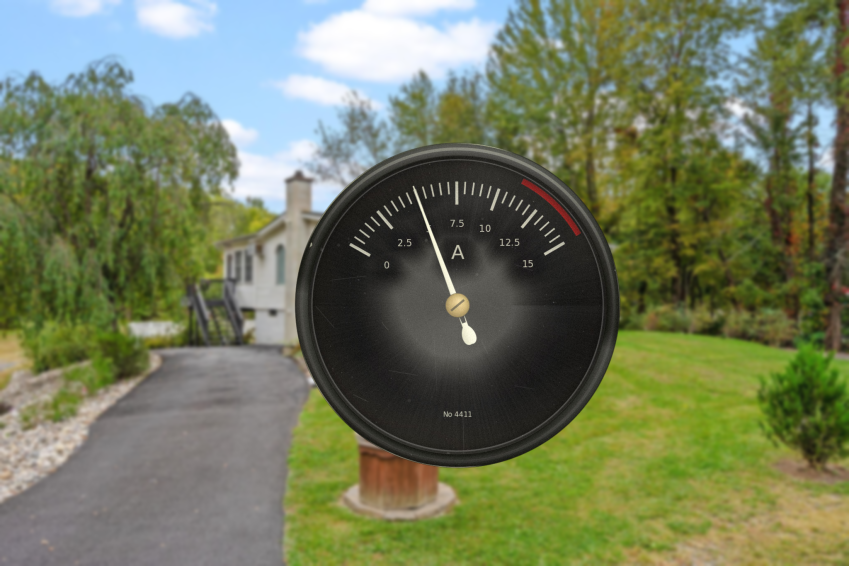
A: {"value": 5, "unit": "A"}
